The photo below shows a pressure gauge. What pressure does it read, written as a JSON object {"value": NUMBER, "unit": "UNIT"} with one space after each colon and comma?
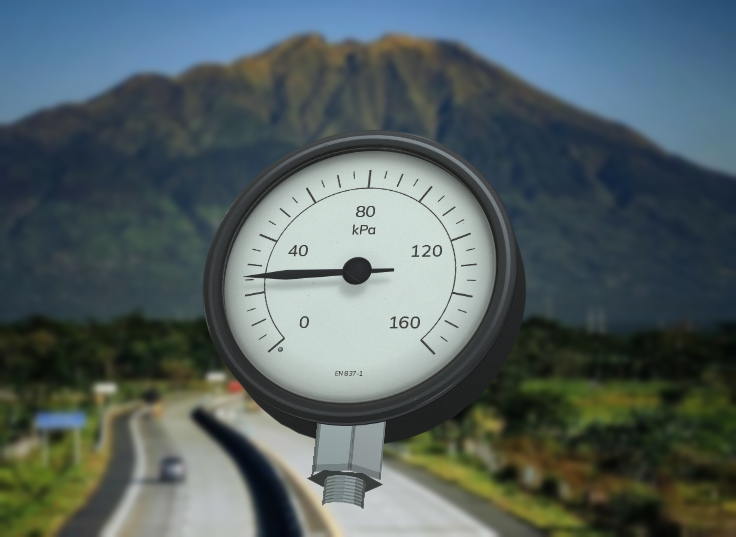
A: {"value": 25, "unit": "kPa"}
